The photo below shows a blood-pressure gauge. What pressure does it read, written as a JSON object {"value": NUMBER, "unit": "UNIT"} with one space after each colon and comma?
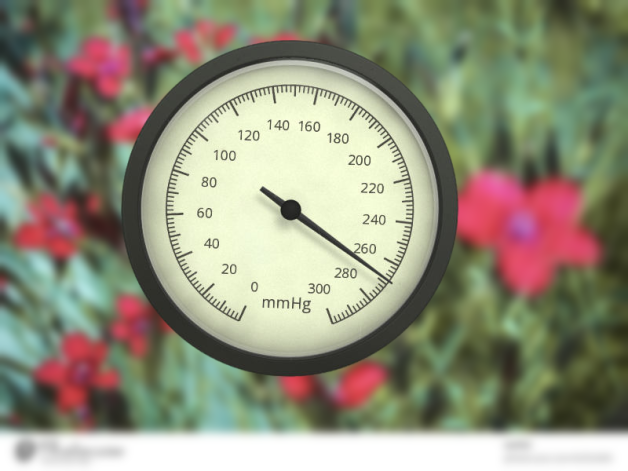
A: {"value": 268, "unit": "mmHg"}
